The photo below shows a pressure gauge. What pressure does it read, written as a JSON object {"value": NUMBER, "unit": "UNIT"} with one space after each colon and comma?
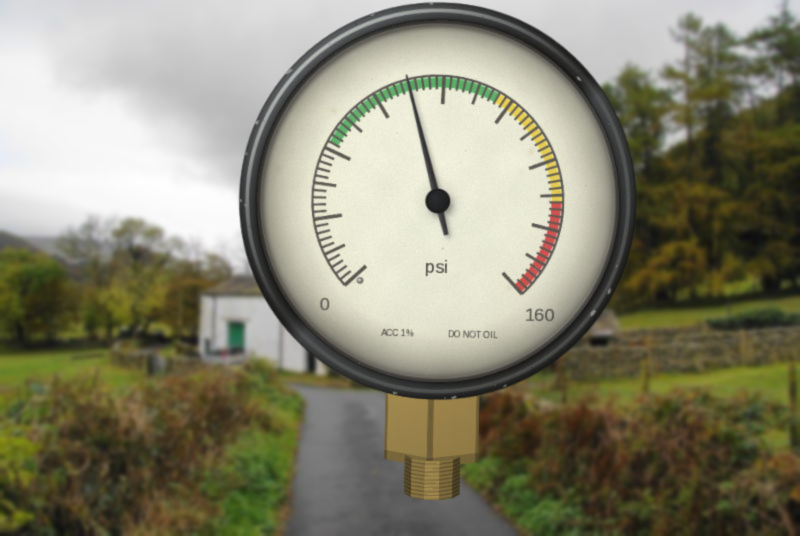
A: {"value": 70, "unit": "psi"}
